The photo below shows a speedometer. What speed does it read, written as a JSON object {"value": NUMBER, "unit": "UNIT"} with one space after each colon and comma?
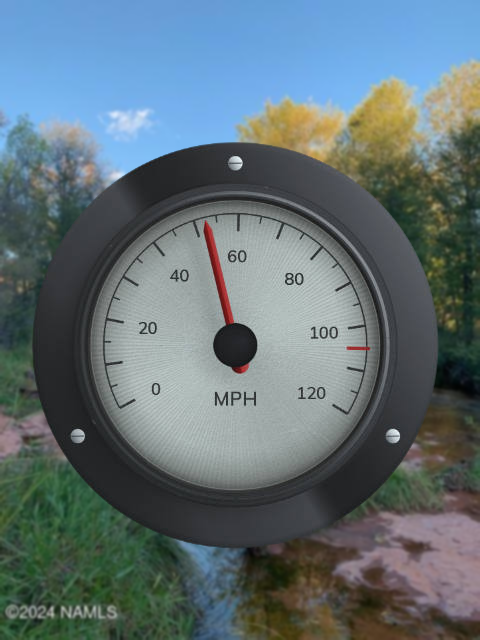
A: {"value": 52.5, "unit": "mph"}
